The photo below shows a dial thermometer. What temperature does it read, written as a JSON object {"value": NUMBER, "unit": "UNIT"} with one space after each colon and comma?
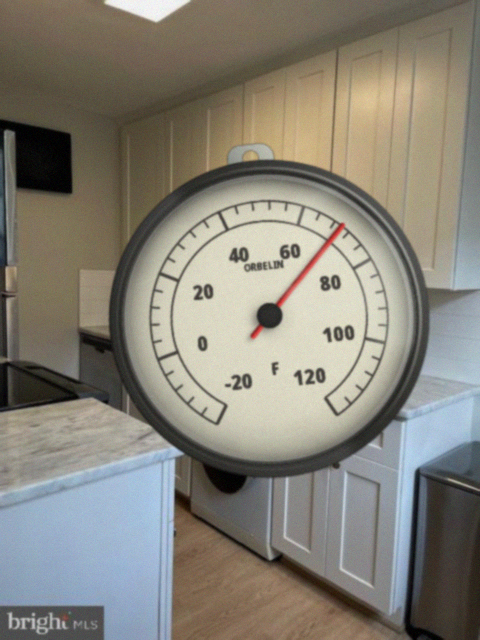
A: {"value": 70, "unit": "°F"}
